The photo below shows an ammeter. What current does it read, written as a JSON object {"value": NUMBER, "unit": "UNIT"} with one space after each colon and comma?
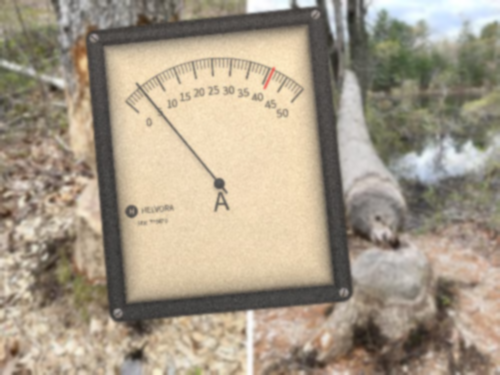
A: {"value": 5, "unit": "A"}
